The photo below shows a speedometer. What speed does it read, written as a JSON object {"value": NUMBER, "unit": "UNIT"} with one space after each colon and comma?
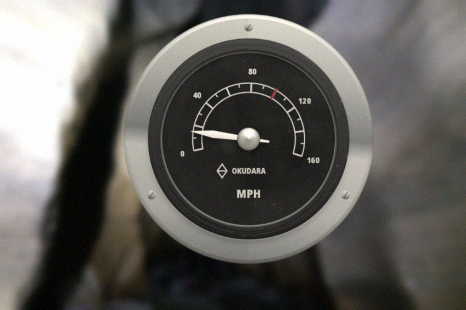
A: {"value": 15, "unit": "mph"}
